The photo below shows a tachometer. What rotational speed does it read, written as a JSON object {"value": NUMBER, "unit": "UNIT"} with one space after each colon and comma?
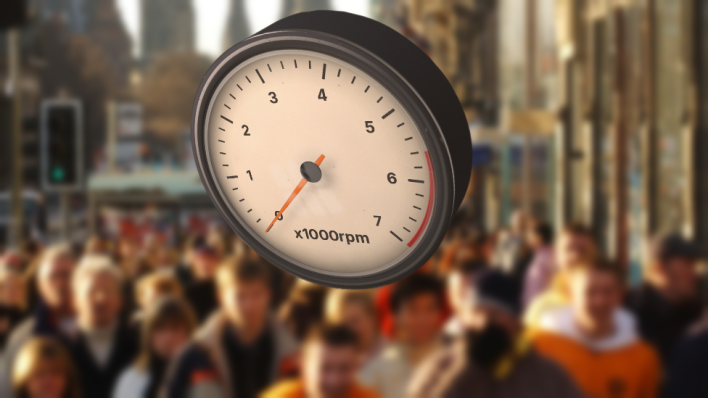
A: {"value": 0, "unit": "rpm"}
